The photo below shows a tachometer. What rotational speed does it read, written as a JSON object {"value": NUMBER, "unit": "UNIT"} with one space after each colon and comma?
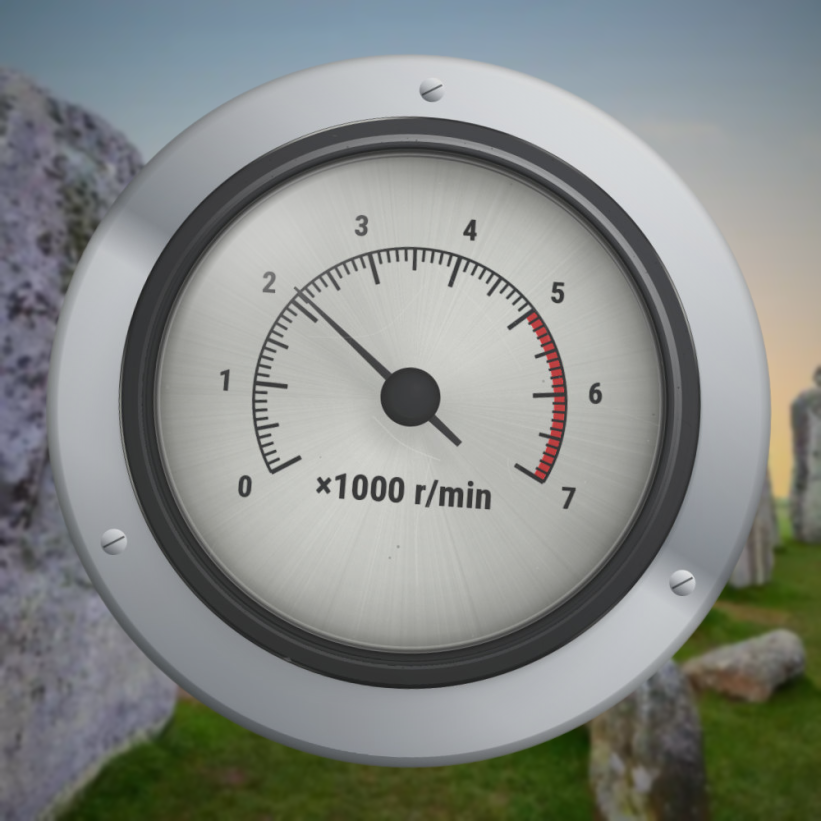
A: {"value": 2100, "unit": "rpm"}
